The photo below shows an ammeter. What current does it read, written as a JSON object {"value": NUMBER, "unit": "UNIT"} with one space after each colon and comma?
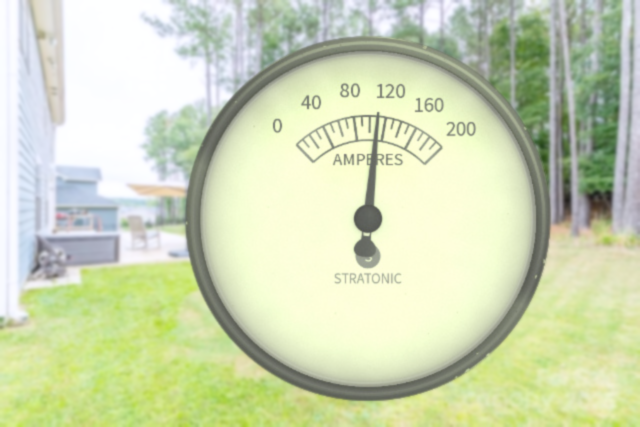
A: {"value": 110, "unit": "A"}
